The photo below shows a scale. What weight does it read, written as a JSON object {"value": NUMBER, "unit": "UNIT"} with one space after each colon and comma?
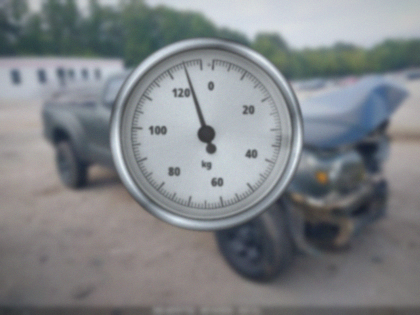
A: {"value": 125, "unit": "kg"}
